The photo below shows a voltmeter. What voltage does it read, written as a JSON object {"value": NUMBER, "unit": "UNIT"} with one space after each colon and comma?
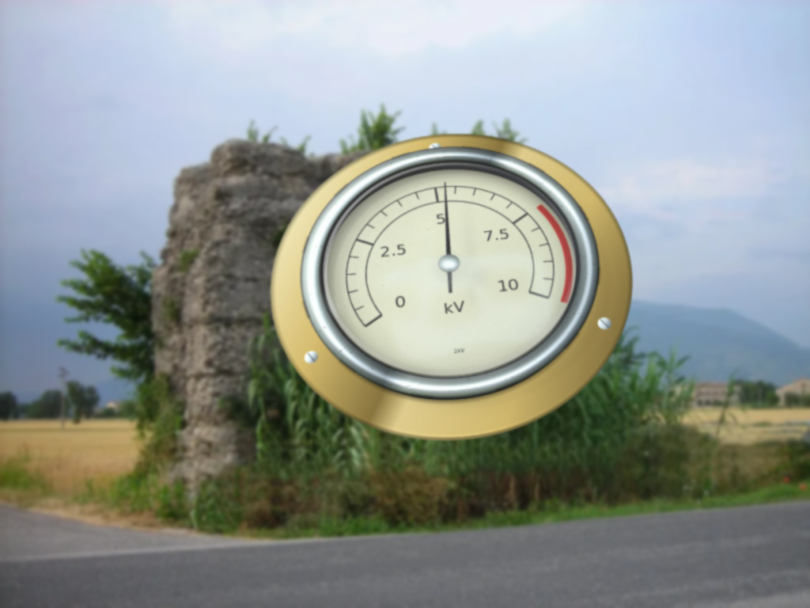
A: {"value": 5.25, "unit": "kV"}
